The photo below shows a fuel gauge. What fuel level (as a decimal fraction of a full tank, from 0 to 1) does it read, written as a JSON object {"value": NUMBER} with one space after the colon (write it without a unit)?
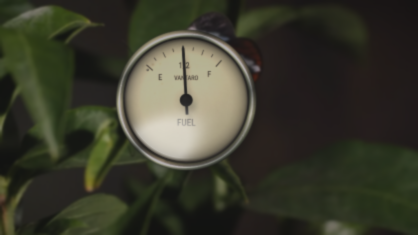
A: {"value": 0.5}
